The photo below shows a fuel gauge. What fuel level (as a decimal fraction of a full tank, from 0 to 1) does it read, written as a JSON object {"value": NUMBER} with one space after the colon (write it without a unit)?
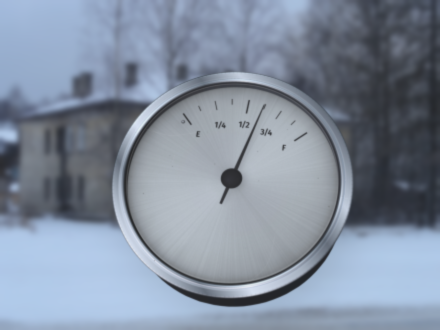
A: {"value": 0.625}
